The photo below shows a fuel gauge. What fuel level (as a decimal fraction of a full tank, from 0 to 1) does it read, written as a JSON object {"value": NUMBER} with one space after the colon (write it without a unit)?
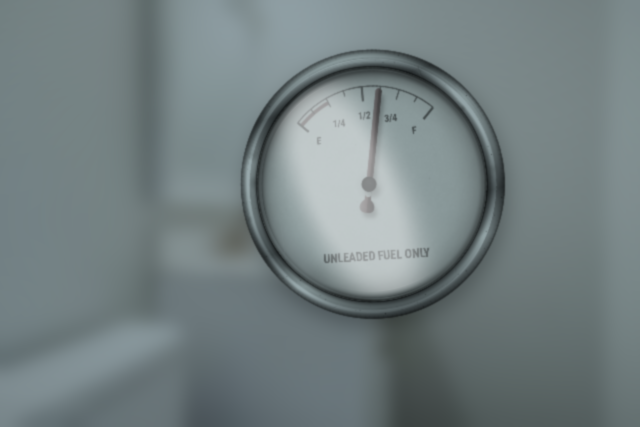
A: {"value": 0.625}
